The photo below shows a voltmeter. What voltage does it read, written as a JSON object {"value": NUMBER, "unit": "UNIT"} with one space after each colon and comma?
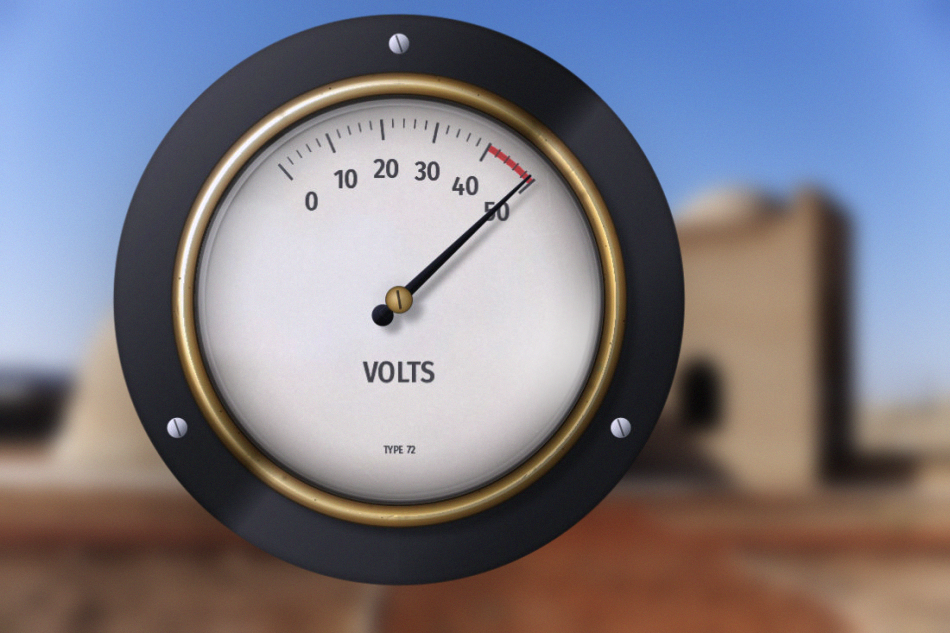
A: {"value": 49, "unit": "V"}
